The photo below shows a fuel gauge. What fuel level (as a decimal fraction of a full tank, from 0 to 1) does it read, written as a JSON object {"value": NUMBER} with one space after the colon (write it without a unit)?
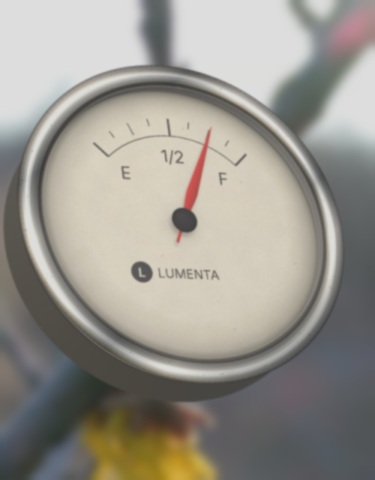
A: {"value": 0.75}
